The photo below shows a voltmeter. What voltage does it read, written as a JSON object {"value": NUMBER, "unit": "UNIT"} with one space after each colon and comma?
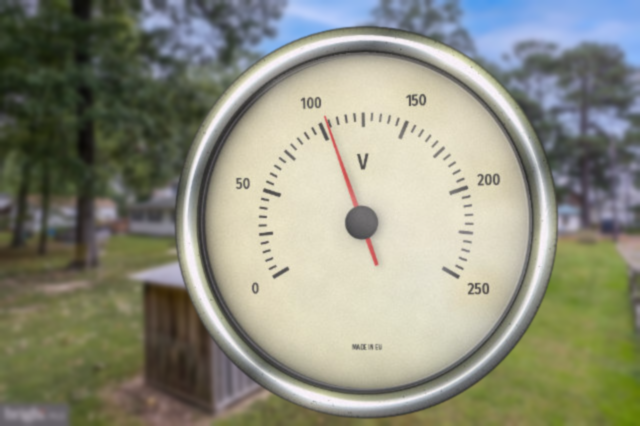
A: {"value": 105, "unit": "V"}
